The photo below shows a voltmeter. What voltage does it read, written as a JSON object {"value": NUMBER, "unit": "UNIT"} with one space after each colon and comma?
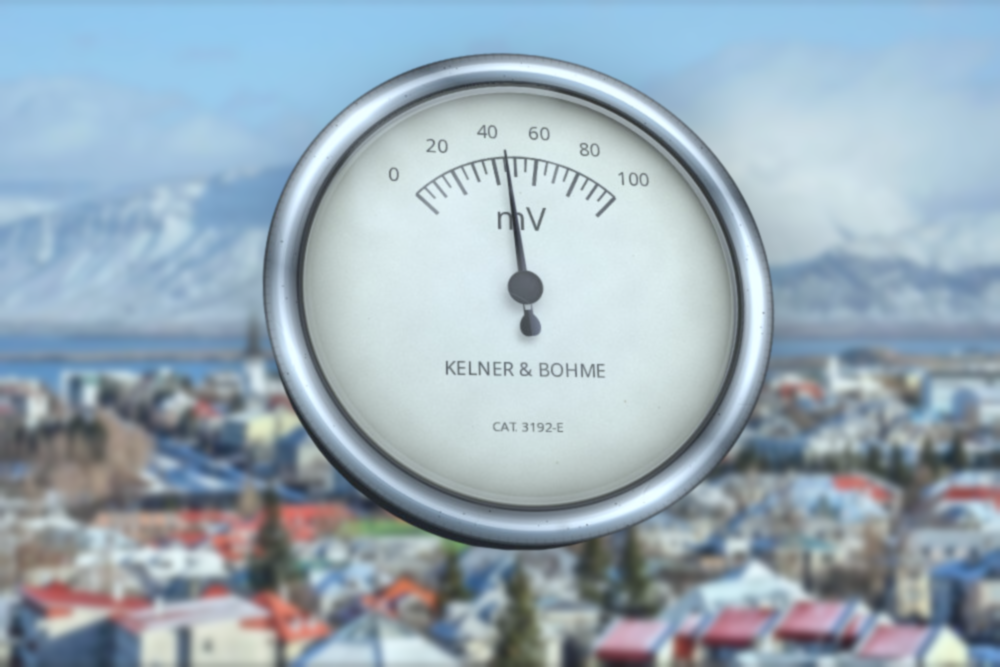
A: {"value": 45, "unit": "mV"}
